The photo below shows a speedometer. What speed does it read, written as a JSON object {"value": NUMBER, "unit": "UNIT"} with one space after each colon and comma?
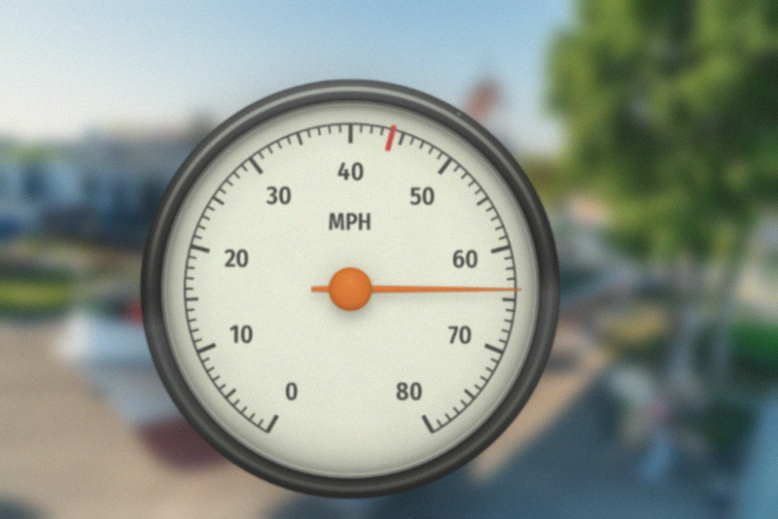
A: {"value": 64, "unit": "mph"}
